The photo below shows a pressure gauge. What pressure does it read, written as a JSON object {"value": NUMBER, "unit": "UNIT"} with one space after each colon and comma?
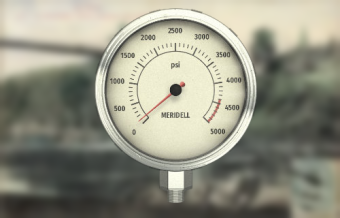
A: {"value": 100, "unit": "psi"}
